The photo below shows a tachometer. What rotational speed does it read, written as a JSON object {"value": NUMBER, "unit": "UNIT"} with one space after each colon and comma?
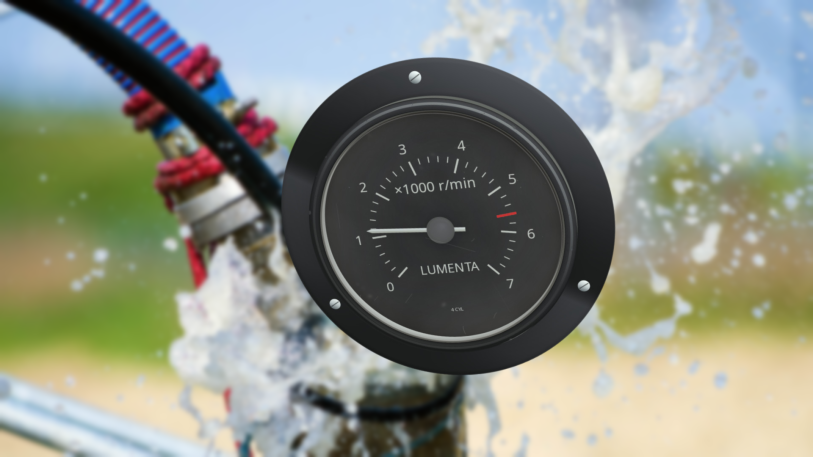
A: {"value": 1200, "unit": "rpm"}
